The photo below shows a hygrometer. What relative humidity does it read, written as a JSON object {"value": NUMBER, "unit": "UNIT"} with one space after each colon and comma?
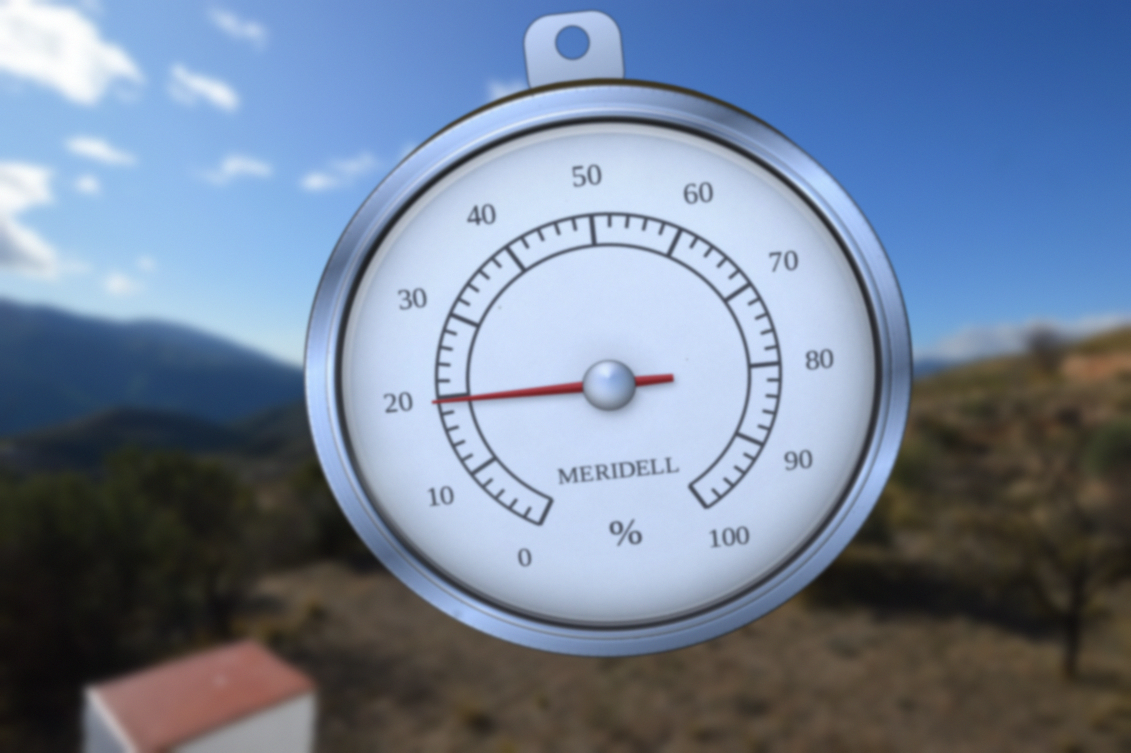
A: {"value": 20, "unit": "%"}
